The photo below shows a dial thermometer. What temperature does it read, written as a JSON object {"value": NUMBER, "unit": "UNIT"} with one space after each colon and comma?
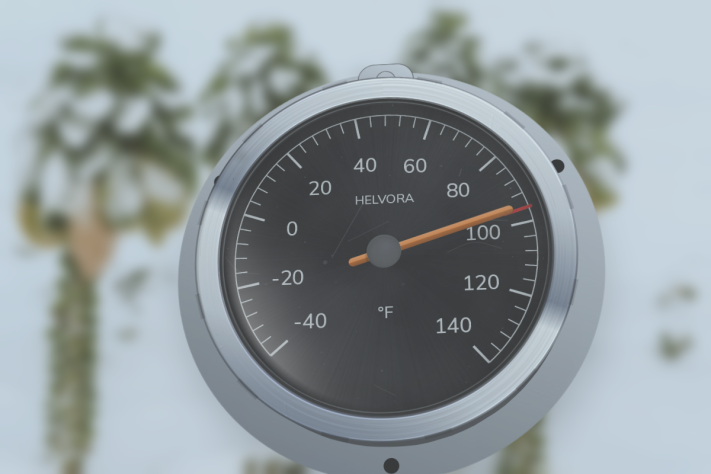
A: {"value": 96, "unit": "°F"}
